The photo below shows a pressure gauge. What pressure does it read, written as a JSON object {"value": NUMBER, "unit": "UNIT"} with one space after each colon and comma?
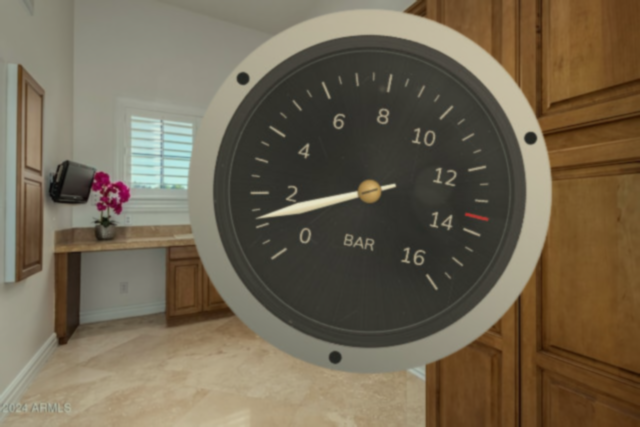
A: {"value": 1.25, "unit": "bar"}
